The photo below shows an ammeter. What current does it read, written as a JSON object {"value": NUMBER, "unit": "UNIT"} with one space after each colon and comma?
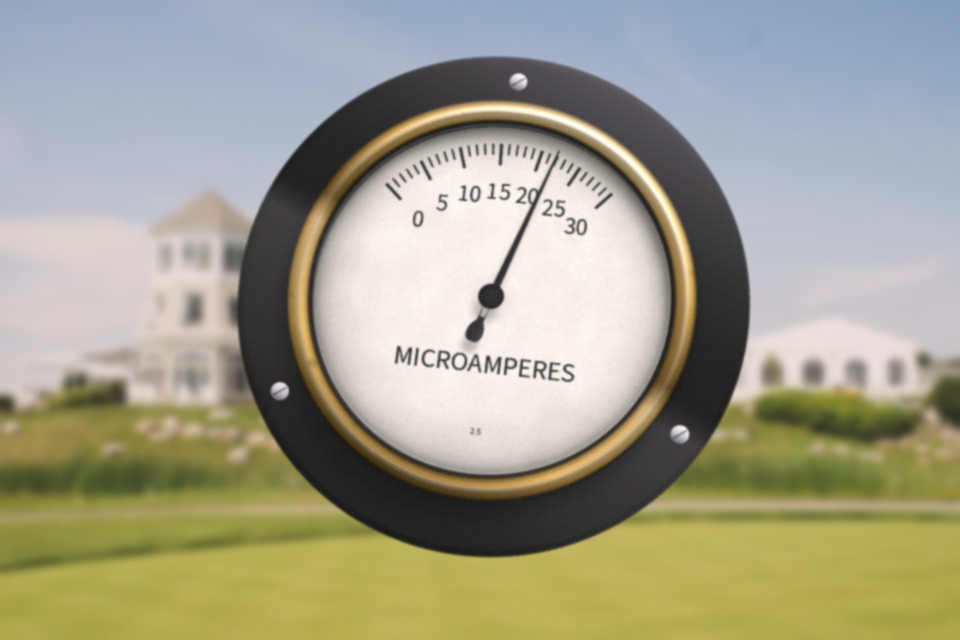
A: {"value": 22, "unit": "µA"}
